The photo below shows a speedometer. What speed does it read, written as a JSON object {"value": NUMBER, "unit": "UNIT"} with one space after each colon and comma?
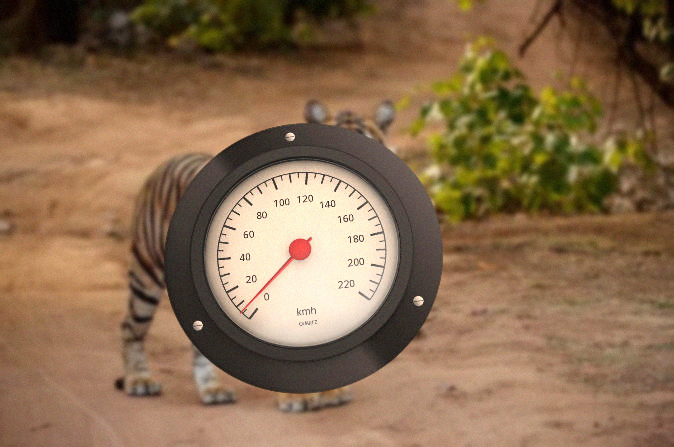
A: {"value": 5, "unit": "km/h"}
